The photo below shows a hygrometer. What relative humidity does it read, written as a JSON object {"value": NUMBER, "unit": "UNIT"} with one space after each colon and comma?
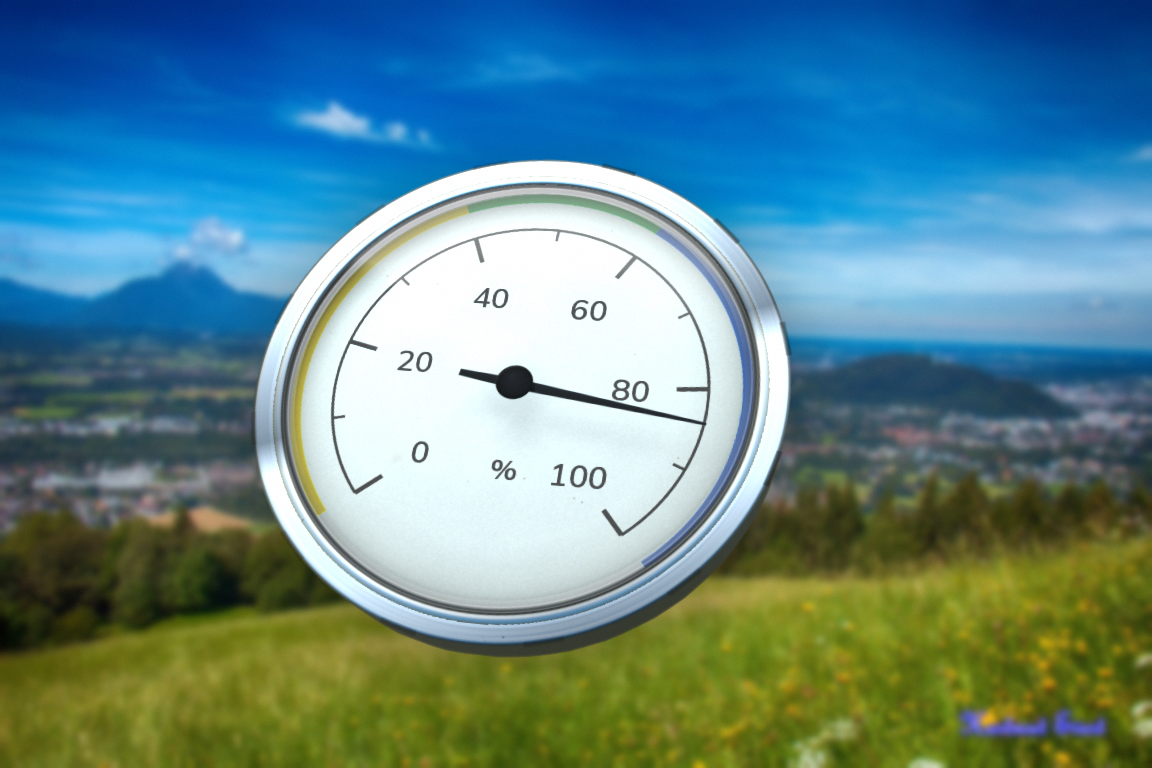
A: {"value": 85, "unit": "%"}
